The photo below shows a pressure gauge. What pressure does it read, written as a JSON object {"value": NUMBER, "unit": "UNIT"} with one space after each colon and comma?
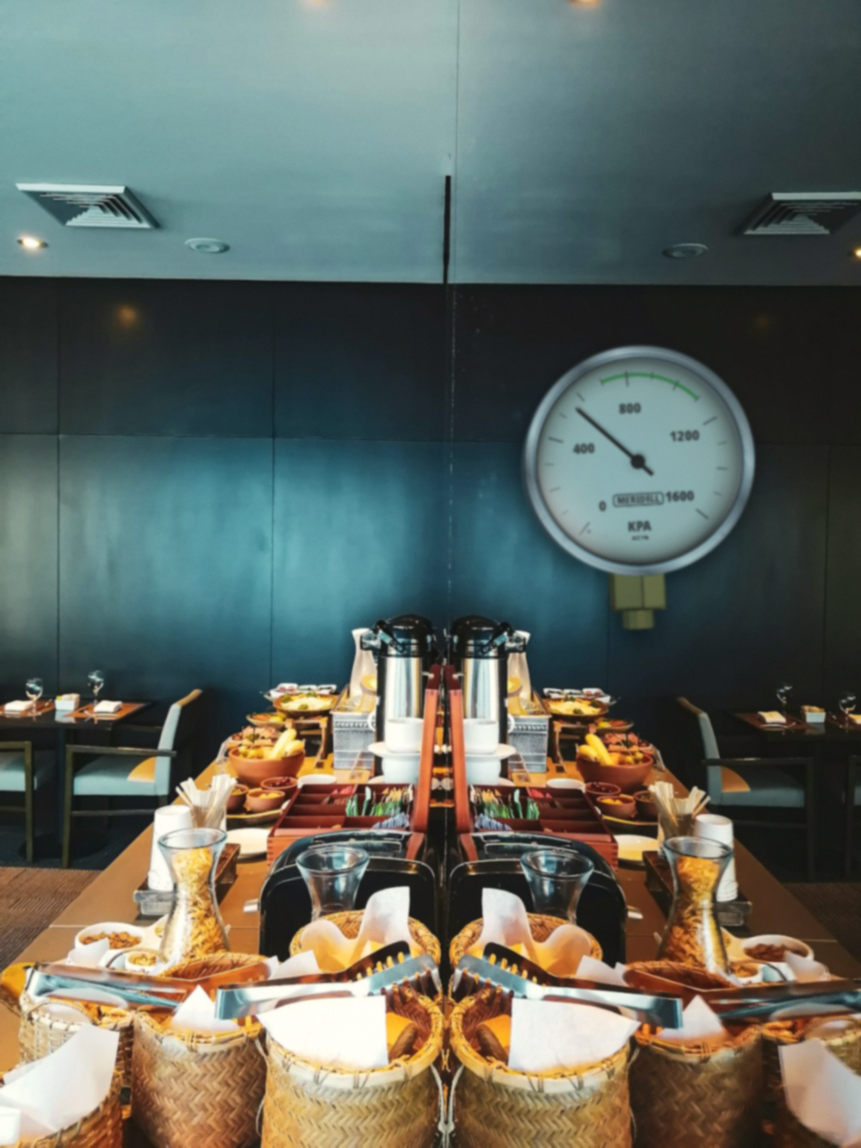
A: {"value": 550, "unit": "kPa"}
